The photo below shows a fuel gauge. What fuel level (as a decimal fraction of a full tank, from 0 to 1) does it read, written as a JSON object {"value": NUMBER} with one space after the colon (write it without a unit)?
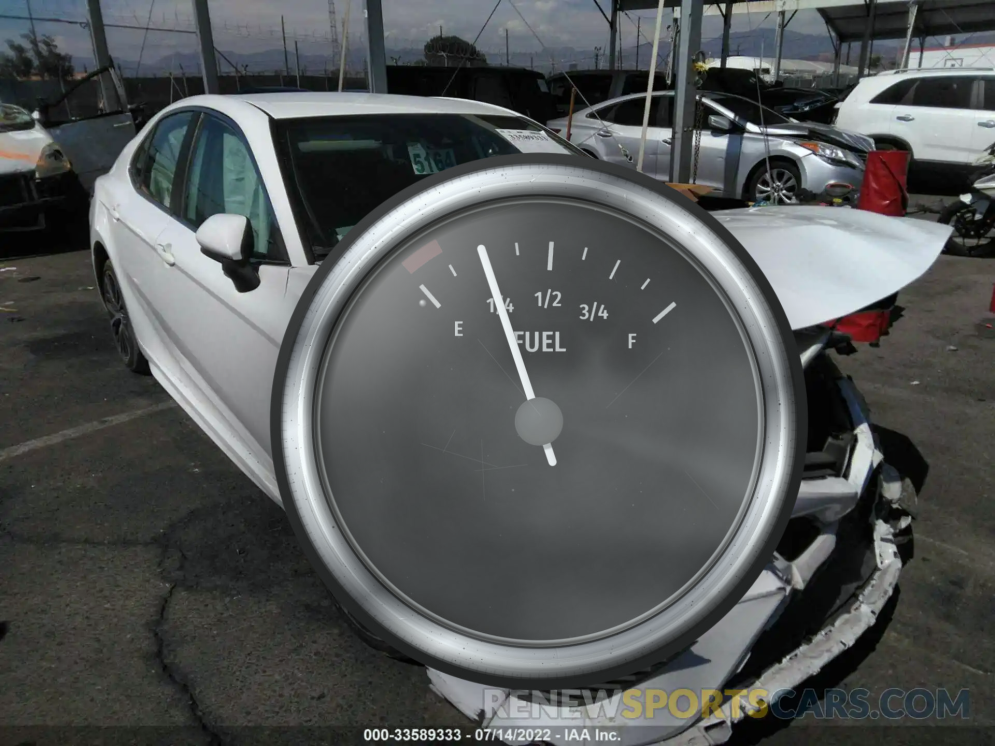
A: {"value": 0.25}
